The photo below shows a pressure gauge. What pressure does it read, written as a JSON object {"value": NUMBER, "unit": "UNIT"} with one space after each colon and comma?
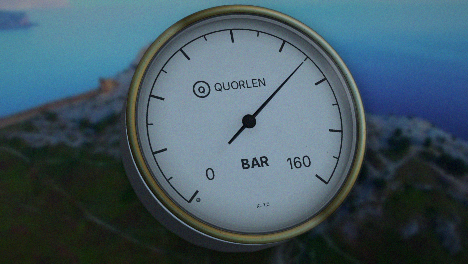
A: {"value": 110, "unit": "bar"}
